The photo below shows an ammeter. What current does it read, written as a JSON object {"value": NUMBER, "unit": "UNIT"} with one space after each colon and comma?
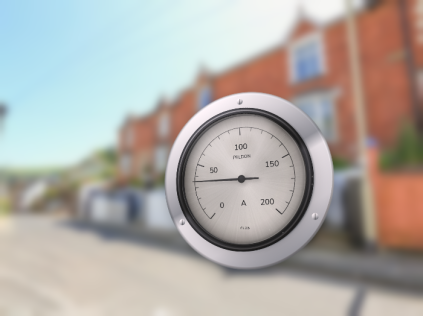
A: {"value": 35, "unit": "A"}
